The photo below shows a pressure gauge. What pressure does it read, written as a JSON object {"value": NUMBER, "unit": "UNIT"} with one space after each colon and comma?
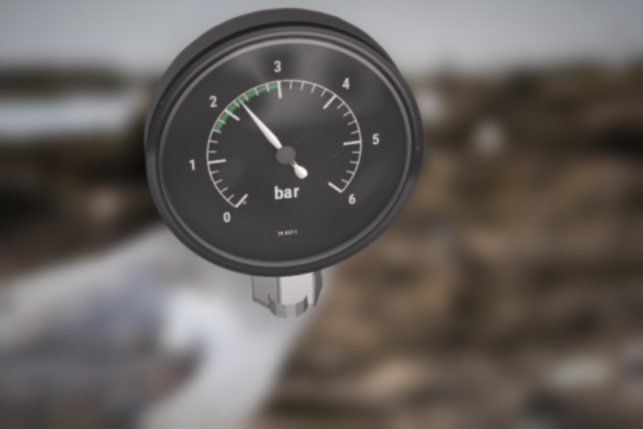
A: {"value": 2.3, "unit": "bar"}
